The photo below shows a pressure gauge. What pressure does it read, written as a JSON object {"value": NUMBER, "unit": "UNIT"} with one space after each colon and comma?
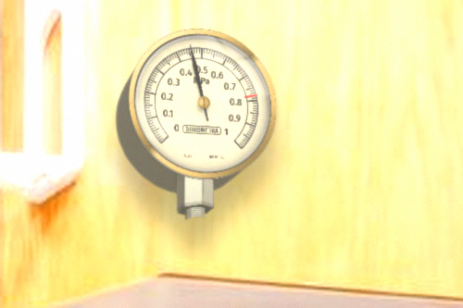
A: {"value": 0.45, "unit": "MPa"}
